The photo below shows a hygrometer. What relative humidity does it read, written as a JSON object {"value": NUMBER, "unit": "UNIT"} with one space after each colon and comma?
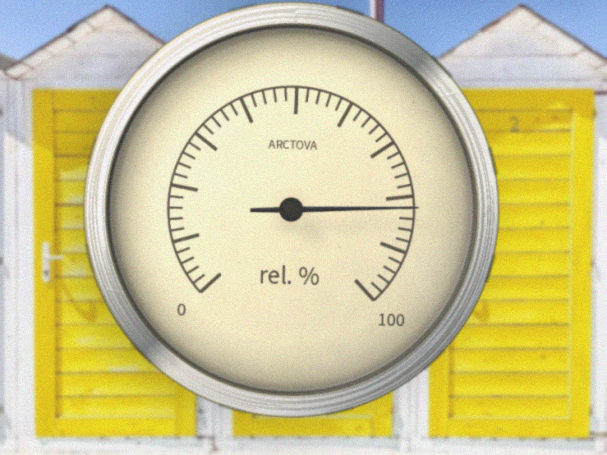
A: {"value": 82, "unit": "%"}
